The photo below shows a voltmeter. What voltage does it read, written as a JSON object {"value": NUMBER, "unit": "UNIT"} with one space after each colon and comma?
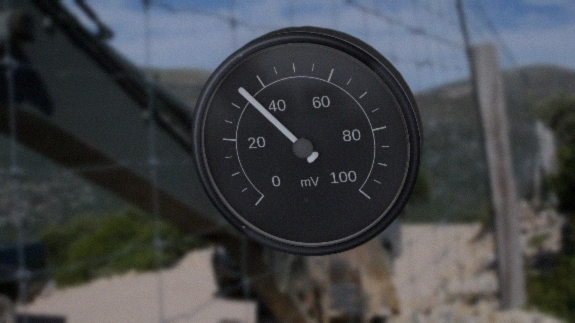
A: {"value": 35, "unit": "mV"}
